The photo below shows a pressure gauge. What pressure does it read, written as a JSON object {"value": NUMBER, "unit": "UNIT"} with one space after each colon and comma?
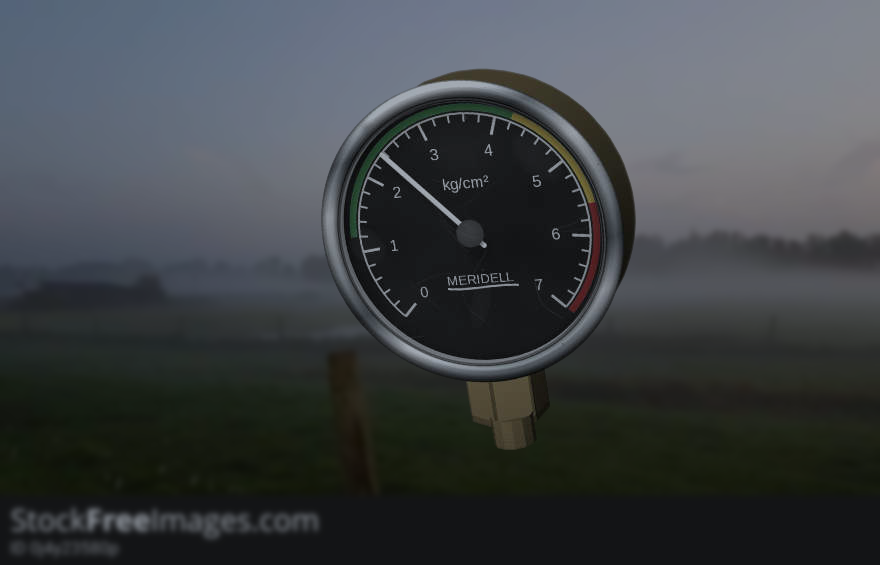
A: {"value": 2.4, "unit": "kg/cm²"}
